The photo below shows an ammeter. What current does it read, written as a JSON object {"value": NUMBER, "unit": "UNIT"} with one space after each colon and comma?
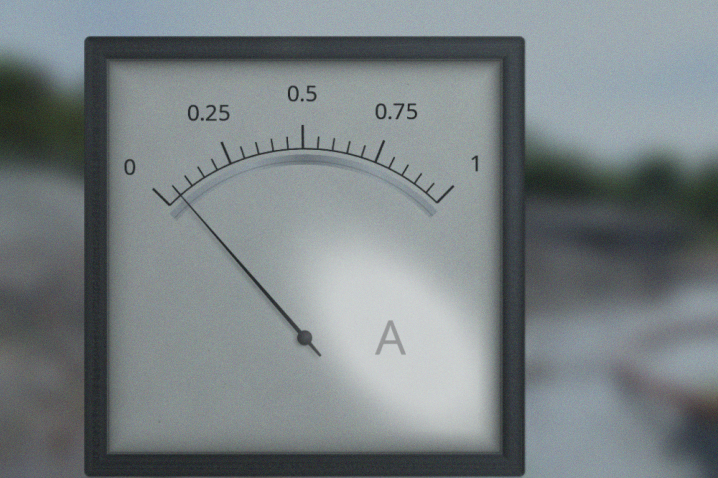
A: {"value": 0.05, "unit": "A"}
